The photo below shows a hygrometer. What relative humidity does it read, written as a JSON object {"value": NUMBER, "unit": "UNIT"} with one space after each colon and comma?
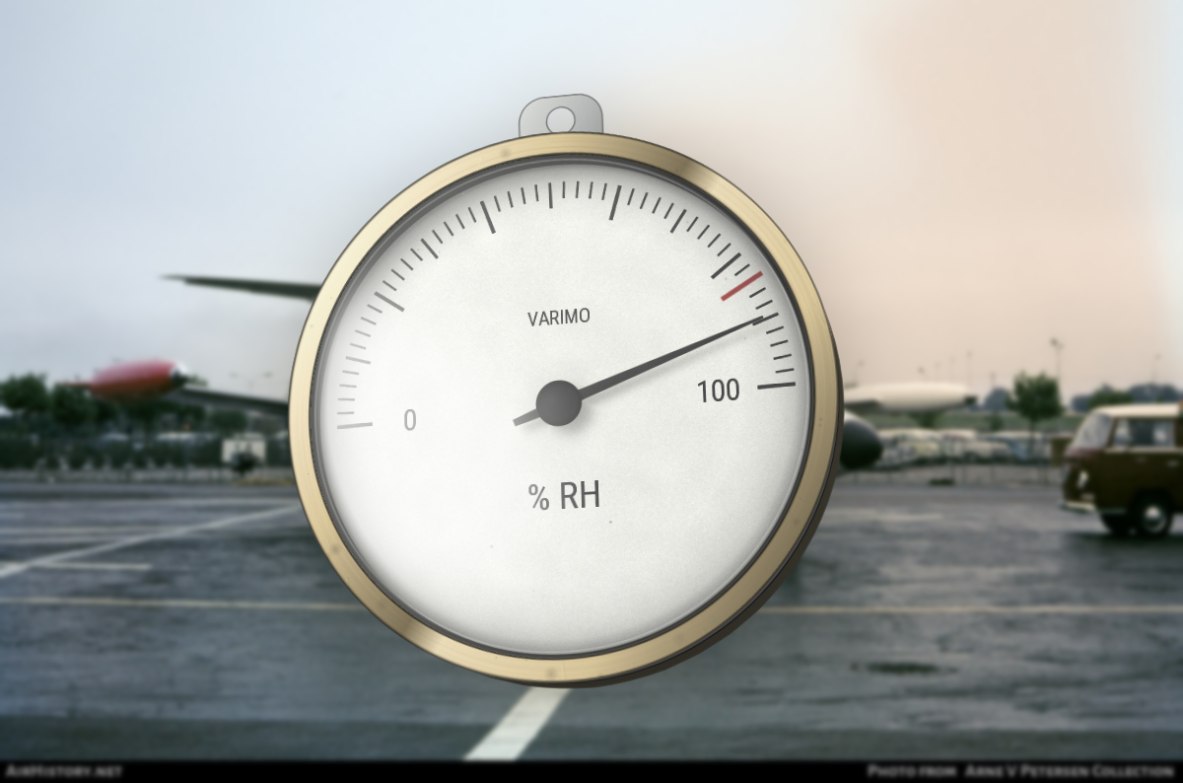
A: {"value": 90, "unit": "%"}
